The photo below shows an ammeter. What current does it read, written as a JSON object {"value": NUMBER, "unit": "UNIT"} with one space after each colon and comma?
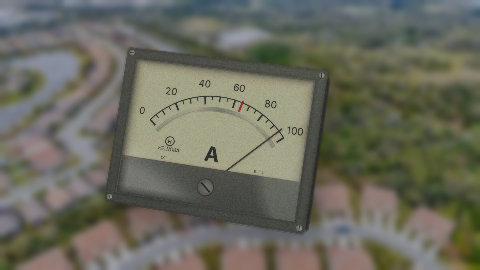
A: {"value": 95, "unit": "A"}
